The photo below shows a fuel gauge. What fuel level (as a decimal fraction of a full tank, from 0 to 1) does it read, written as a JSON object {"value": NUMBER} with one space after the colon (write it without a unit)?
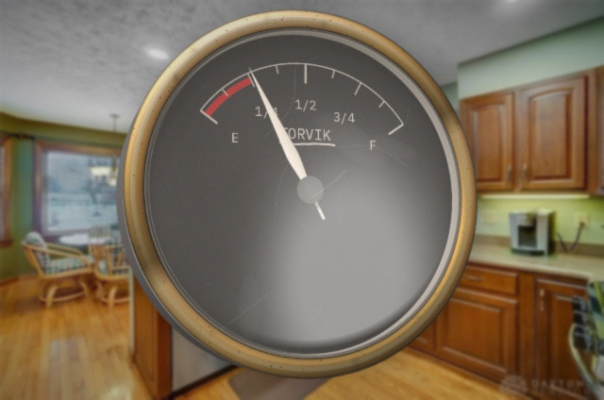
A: {"value": 0.25}
